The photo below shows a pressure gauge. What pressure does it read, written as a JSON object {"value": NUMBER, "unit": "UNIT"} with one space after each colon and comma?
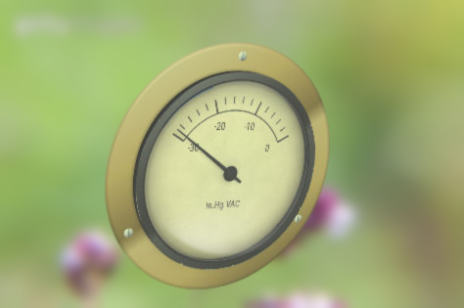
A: {"value": -29, "unit": "inHg"}
